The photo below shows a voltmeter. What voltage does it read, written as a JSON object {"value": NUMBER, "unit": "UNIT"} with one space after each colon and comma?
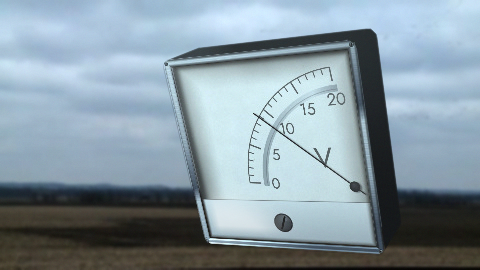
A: {"value": 9, "unit": "V"}
